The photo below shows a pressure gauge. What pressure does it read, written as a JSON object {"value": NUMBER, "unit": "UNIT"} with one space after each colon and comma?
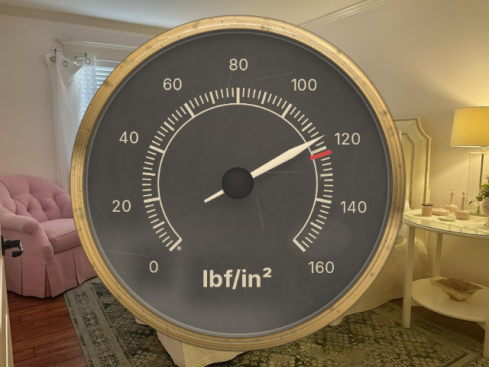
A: {"value": 116, "unit": "psi"}
